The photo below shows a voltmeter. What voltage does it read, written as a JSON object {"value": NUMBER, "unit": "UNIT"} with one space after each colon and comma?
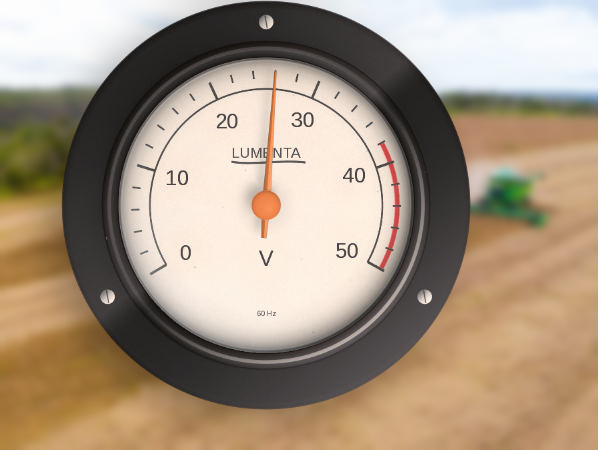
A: {"value": 26, "unit": "V"}
